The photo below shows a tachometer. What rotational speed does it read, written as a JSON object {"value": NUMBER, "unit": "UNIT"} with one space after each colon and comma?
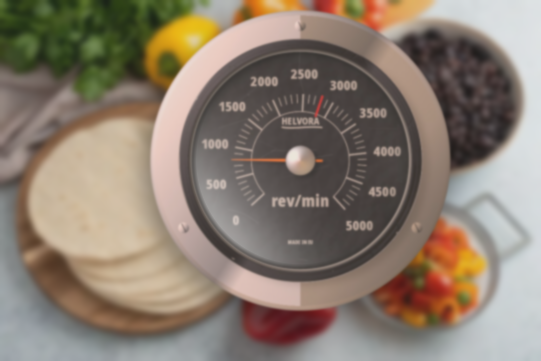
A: {"value": 800, "unit": "rpm"}
